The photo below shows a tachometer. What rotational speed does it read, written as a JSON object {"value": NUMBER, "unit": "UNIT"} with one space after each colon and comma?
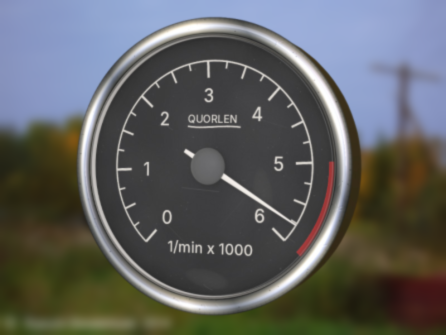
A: {"value": 5750, "unit": "rpm"}
